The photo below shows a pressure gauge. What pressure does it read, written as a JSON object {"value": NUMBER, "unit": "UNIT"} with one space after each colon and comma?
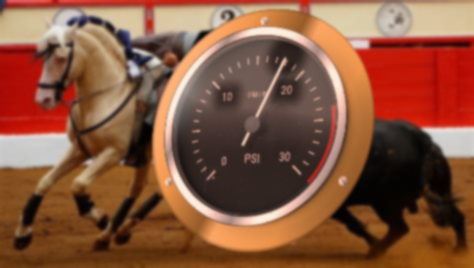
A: {"value": 18, "unit": "psi"}
